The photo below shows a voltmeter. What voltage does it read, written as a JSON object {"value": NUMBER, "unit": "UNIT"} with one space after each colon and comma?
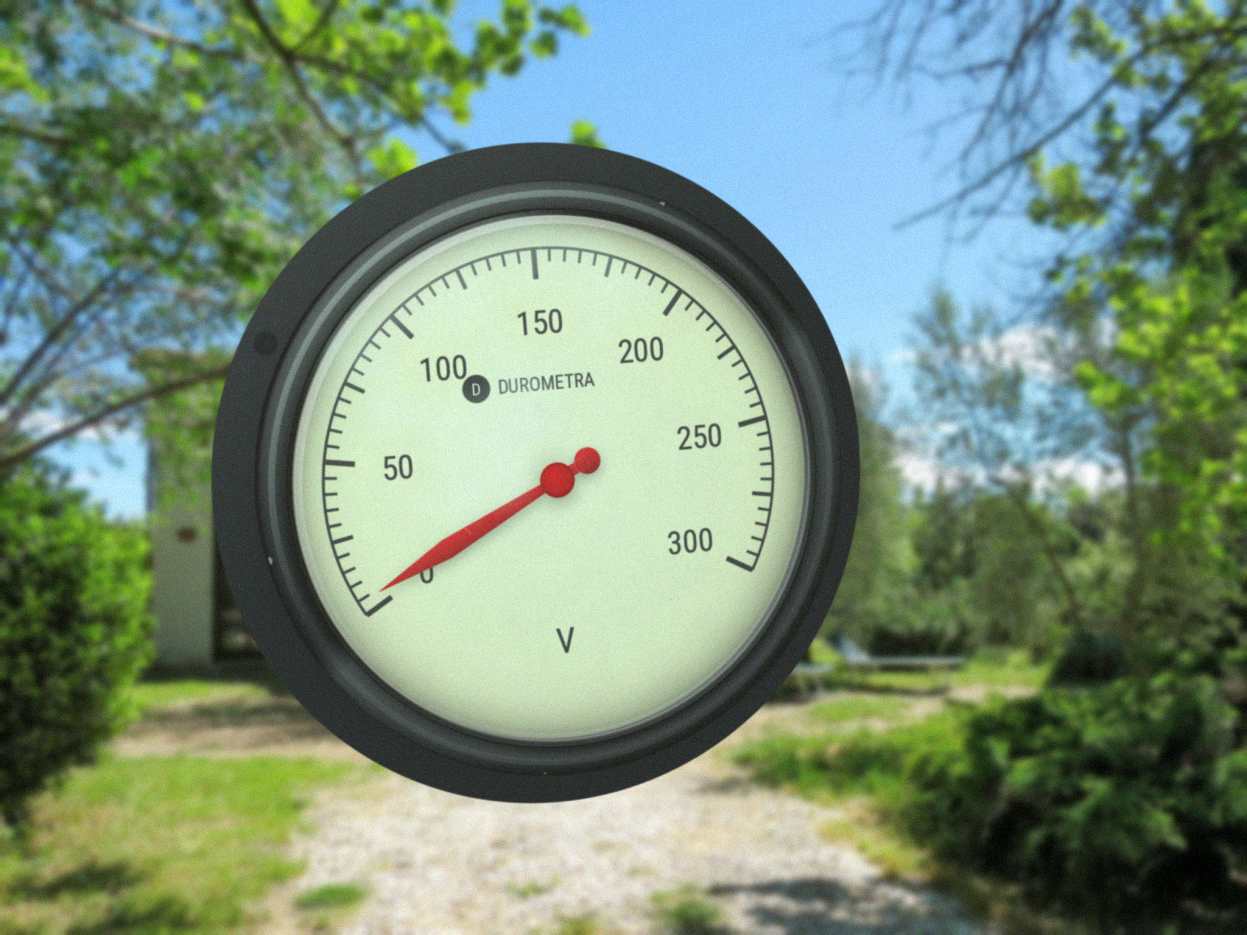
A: {"value": 5, "unit": "V"}
